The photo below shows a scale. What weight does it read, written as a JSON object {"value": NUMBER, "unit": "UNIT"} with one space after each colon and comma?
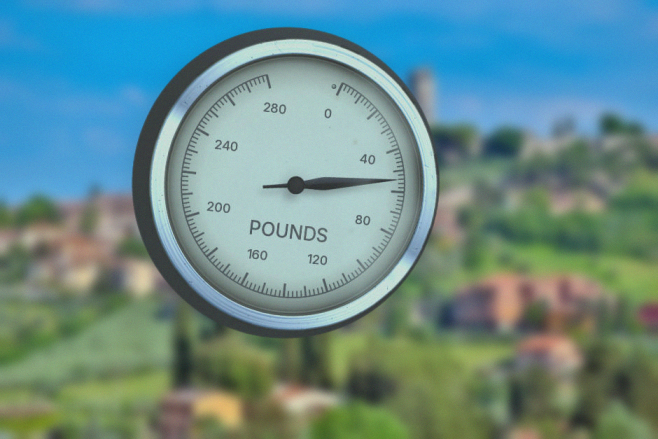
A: {"value": 54, "unit": "lb"}
